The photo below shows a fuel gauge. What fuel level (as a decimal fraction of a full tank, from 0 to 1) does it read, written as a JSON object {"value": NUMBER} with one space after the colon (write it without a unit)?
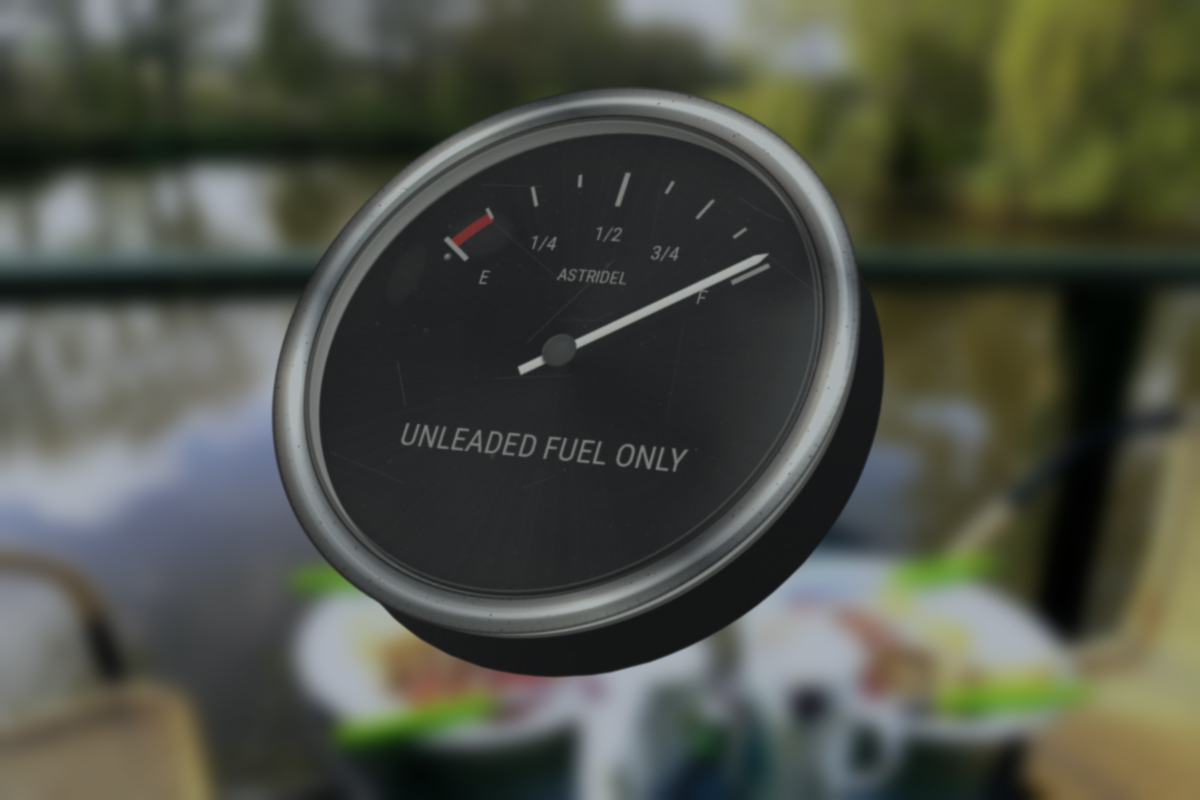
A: {"value": 1}
